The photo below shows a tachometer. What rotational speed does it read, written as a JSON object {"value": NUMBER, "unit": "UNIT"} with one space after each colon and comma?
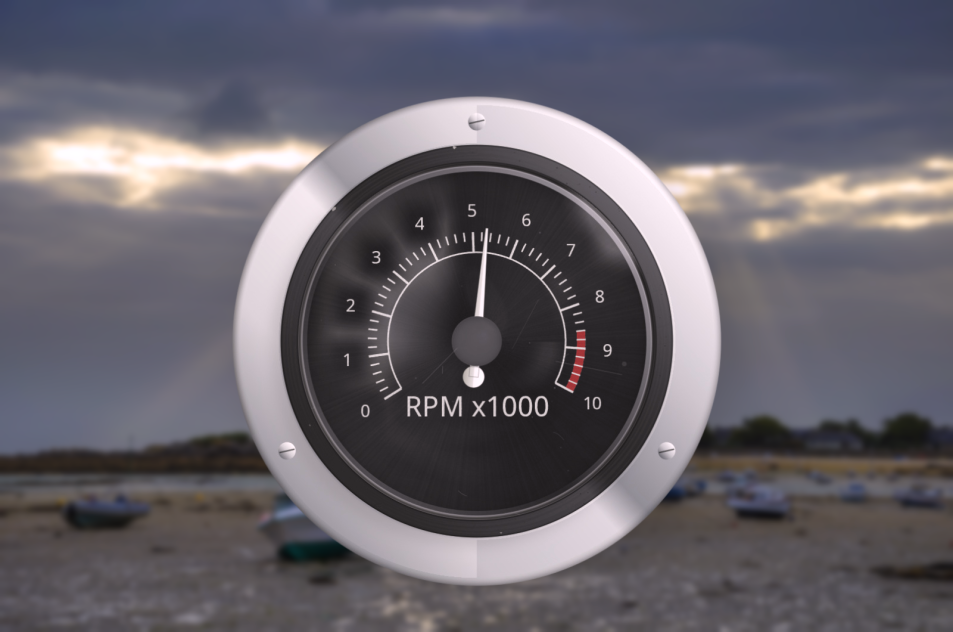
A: {"value": 5300, "unit": "rpm"}
